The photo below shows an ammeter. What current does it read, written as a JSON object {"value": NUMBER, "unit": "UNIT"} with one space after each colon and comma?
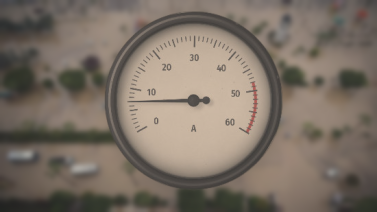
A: {"value": 7, "unit": "A"}
